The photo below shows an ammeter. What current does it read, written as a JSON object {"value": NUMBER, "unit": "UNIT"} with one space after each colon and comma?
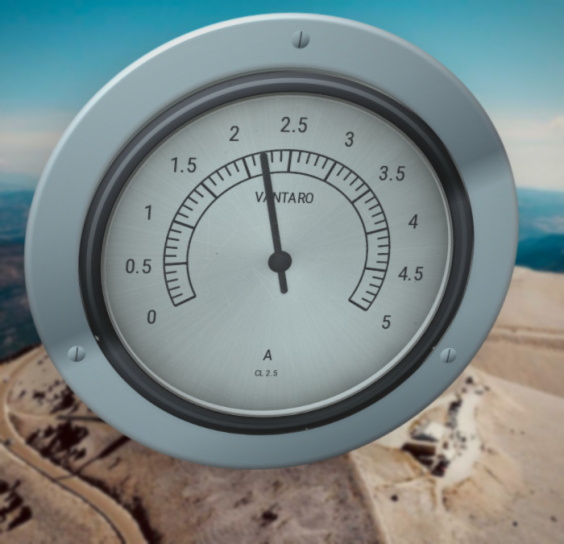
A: {"value": 2.2, "unit": "A"}
